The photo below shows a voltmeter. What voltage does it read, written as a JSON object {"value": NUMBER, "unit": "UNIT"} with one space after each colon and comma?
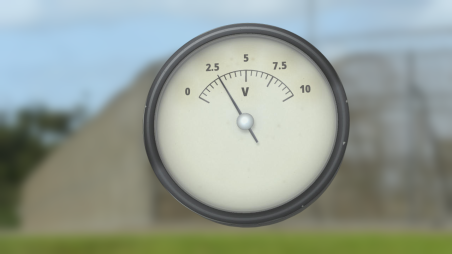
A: {"value": 2.5, "unit": "V"}
